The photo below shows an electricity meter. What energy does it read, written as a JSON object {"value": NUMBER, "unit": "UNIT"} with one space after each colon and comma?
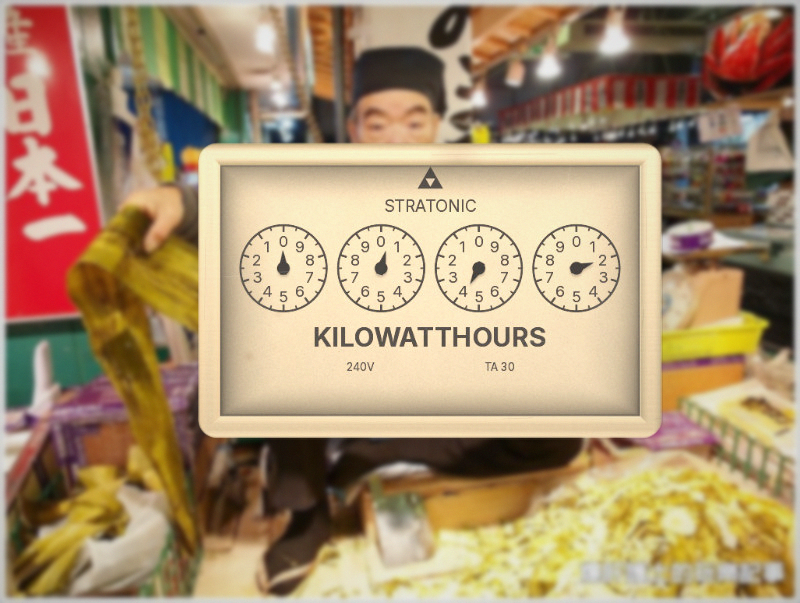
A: {"value": 42, "unit": "kWh"}
